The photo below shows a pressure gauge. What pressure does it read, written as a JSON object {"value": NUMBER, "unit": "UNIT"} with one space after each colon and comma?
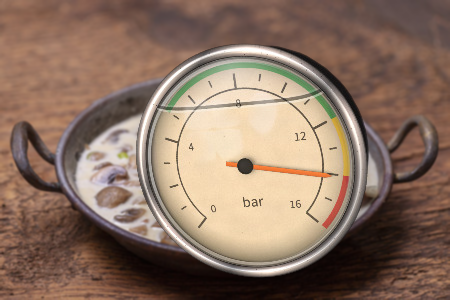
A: {"value": 14, "unit": "bar"}
